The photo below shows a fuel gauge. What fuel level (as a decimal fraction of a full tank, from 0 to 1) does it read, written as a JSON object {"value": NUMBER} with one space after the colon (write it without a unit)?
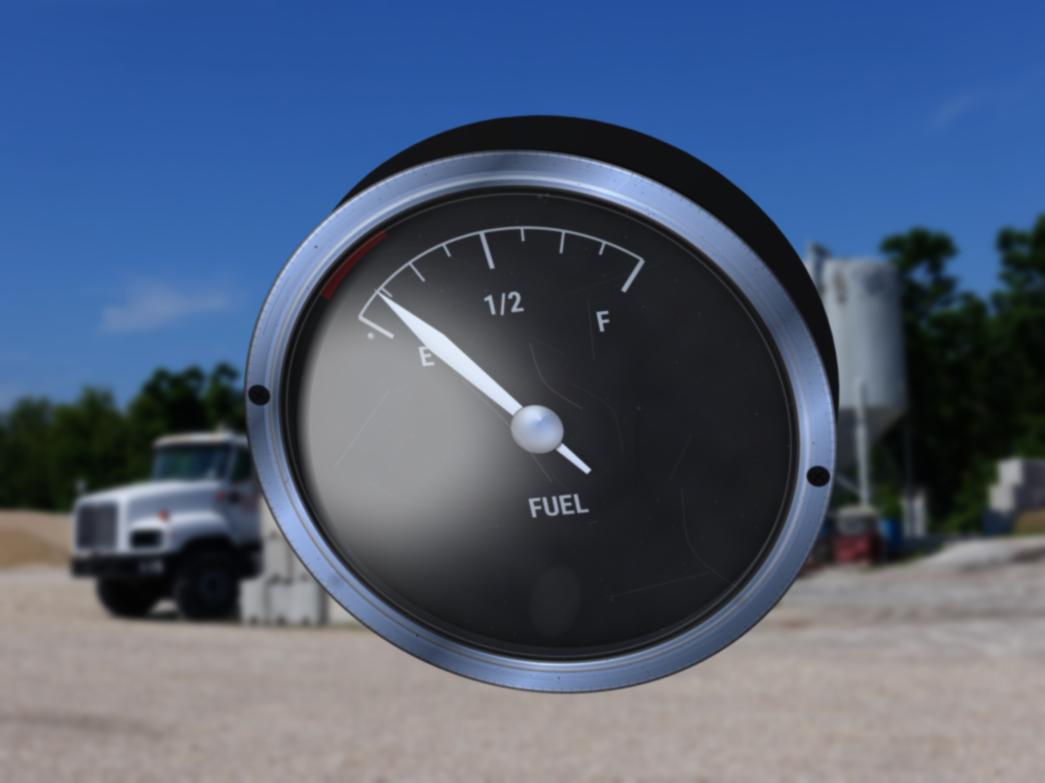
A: {"value": 0.125}
